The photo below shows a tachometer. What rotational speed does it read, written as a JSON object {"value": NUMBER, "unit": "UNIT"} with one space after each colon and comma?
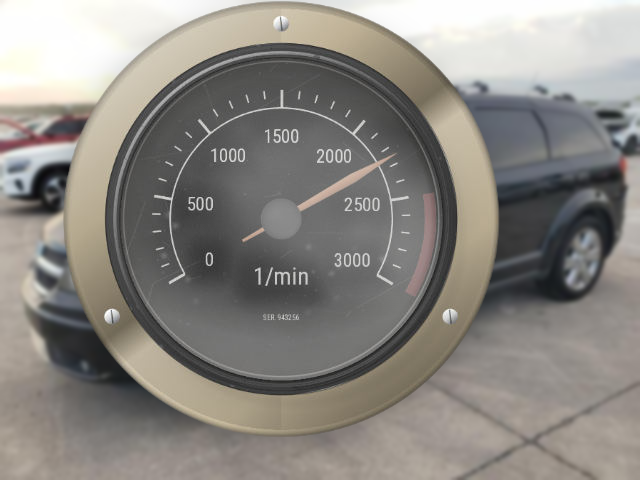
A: {"value": 2250, "unit": "rpm"}
